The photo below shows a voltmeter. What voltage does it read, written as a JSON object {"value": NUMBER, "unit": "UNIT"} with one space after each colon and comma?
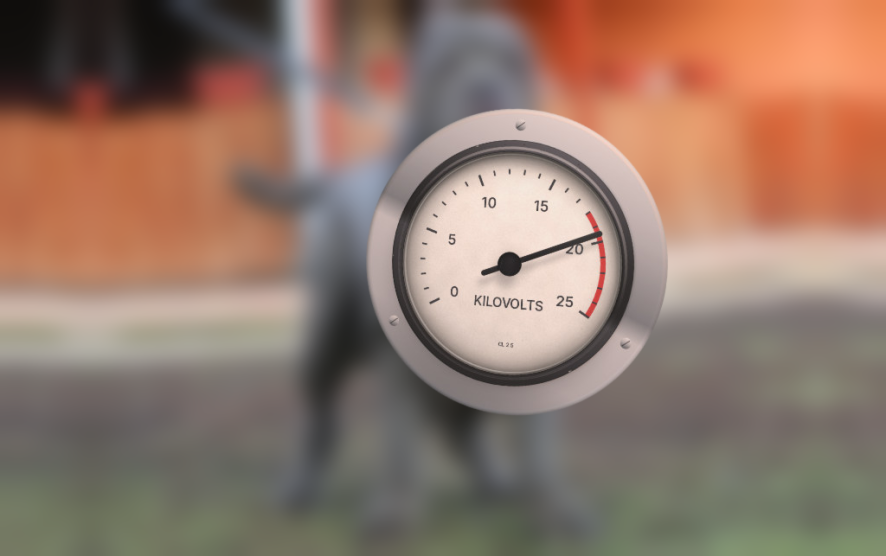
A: {"value": 19.5, "unit": "kV"}
